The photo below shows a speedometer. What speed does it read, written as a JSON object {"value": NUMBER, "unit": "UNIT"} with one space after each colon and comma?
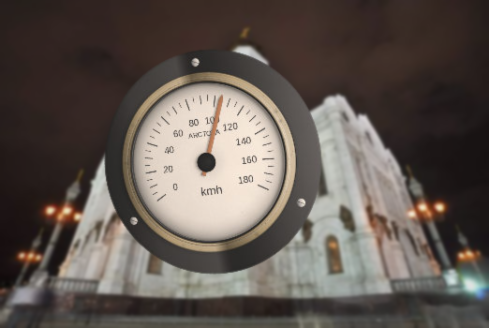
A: {"value": 105, "unit": "km/h"}
